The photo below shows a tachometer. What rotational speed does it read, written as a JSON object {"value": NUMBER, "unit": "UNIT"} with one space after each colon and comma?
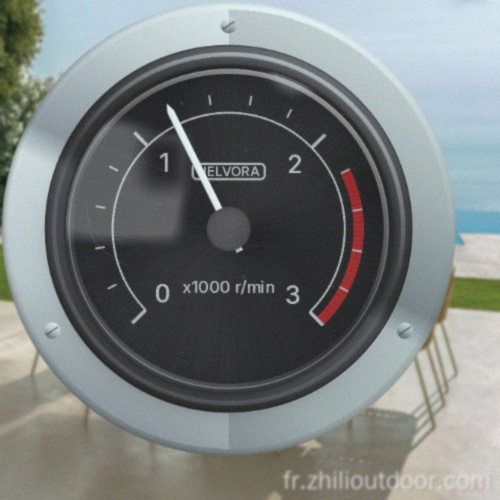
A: {"value": 1200, "unit": "rpm"}
